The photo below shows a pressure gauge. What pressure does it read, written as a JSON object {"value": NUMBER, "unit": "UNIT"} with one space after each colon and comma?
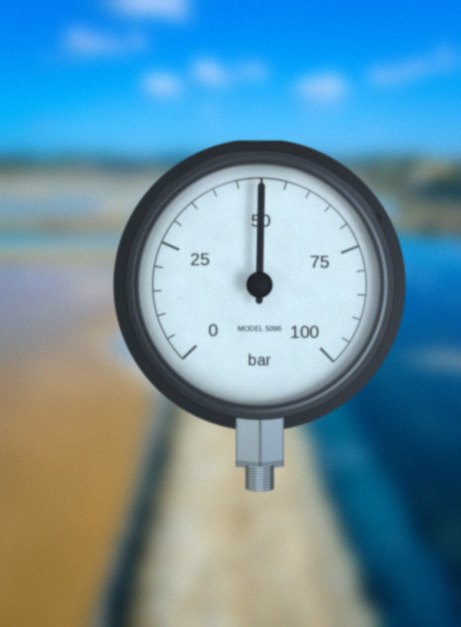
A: {"value": 50, "unit": "bar"}
